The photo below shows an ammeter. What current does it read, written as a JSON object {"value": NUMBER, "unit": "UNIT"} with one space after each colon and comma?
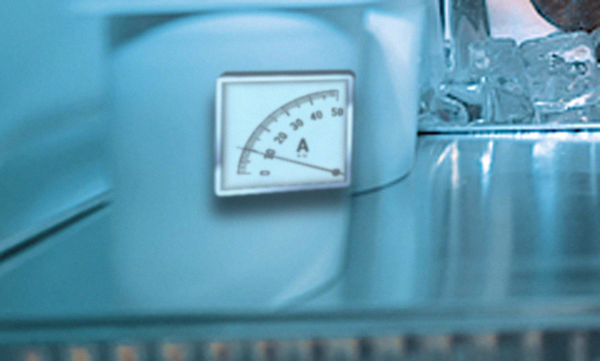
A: {"value": 10, "unit": "A"}
